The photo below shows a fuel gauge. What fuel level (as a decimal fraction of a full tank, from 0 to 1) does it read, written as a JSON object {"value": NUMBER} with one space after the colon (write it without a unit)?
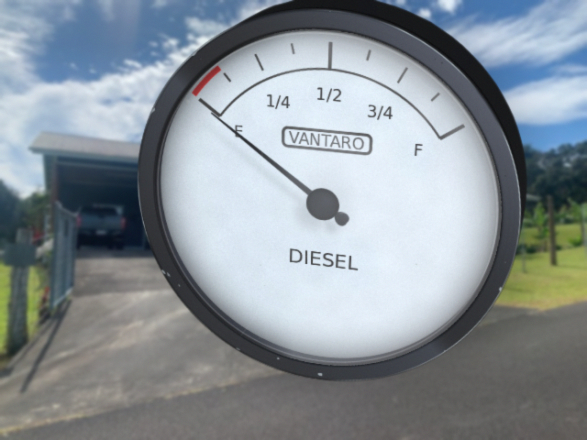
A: {"value": 0}
